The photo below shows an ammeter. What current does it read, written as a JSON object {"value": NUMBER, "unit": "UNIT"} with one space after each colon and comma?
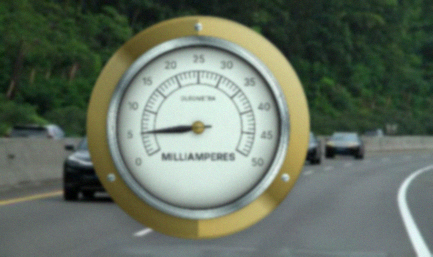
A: {"value": 5, "unit": "mA"}
